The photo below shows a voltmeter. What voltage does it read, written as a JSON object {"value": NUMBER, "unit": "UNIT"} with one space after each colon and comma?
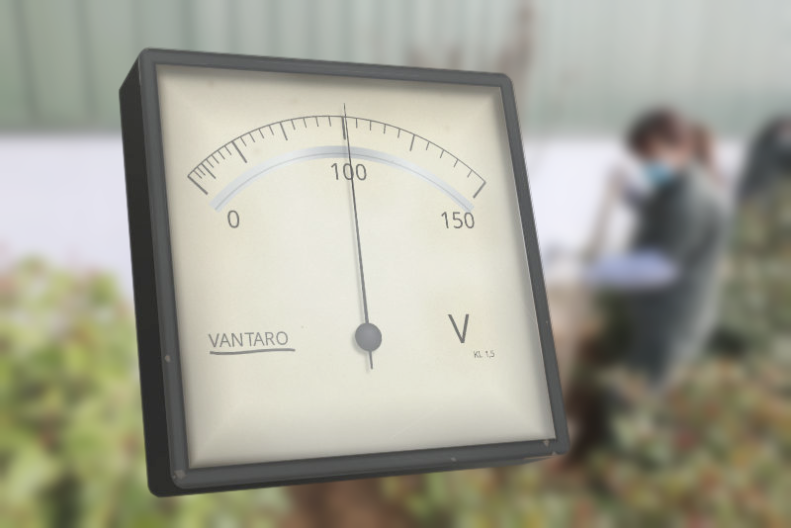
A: {"value": 100, "unit": "V"}
